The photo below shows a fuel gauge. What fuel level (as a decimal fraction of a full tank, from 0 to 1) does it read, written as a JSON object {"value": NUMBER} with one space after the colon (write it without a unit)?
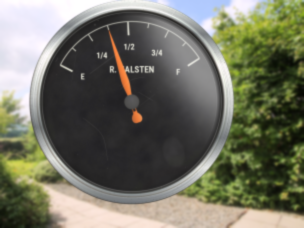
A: {"value": 0.375}
